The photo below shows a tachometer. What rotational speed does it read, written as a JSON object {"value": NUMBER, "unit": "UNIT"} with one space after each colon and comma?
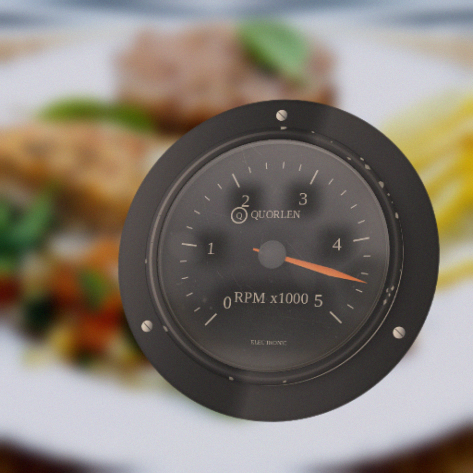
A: {"value": 4500, "unit": "rpm"}
